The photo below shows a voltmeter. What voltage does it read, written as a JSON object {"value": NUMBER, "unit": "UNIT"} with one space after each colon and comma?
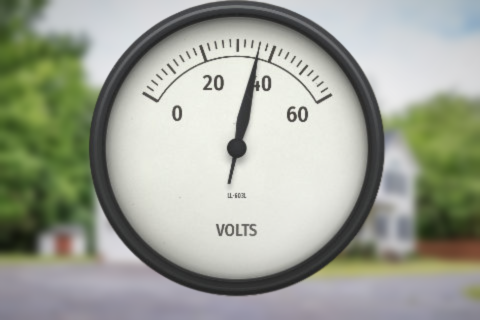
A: {"value": 36, "unit": "V"}
